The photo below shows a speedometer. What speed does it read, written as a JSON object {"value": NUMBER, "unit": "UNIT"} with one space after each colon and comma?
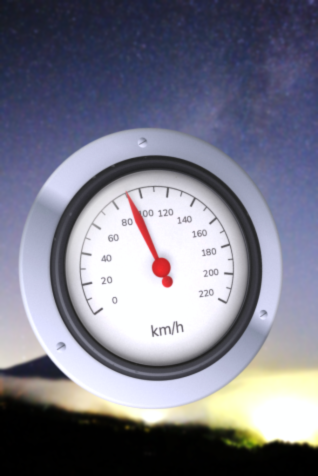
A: {"value": 90, "unit": "km/h"}
